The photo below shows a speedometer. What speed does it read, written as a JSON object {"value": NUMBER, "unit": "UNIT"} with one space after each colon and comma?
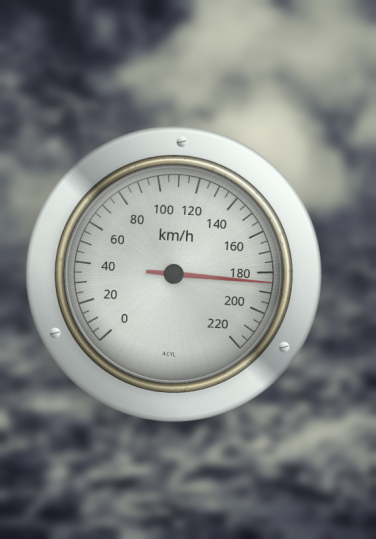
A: {"value": 185, "unit": "km/h"}
